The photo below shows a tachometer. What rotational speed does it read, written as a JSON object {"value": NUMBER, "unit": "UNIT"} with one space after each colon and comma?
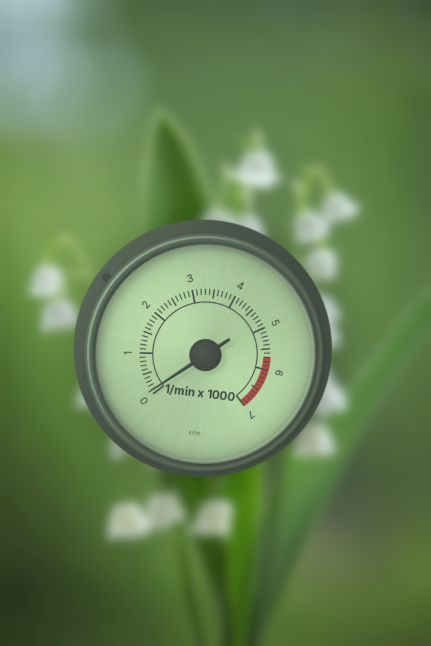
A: {"value": 100, "unit": "rpm"}
